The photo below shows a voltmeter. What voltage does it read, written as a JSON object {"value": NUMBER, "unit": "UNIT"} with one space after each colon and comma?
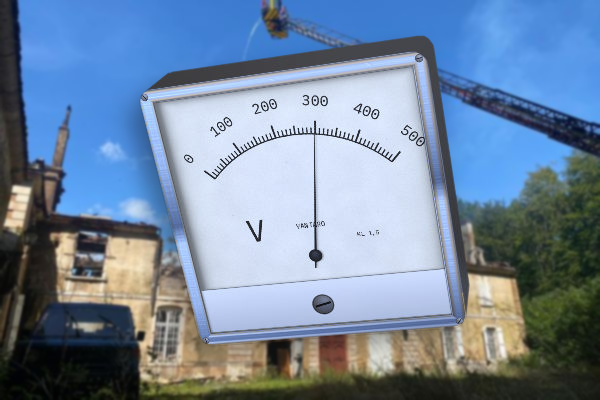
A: {"value": 300, "unit": "V"}
